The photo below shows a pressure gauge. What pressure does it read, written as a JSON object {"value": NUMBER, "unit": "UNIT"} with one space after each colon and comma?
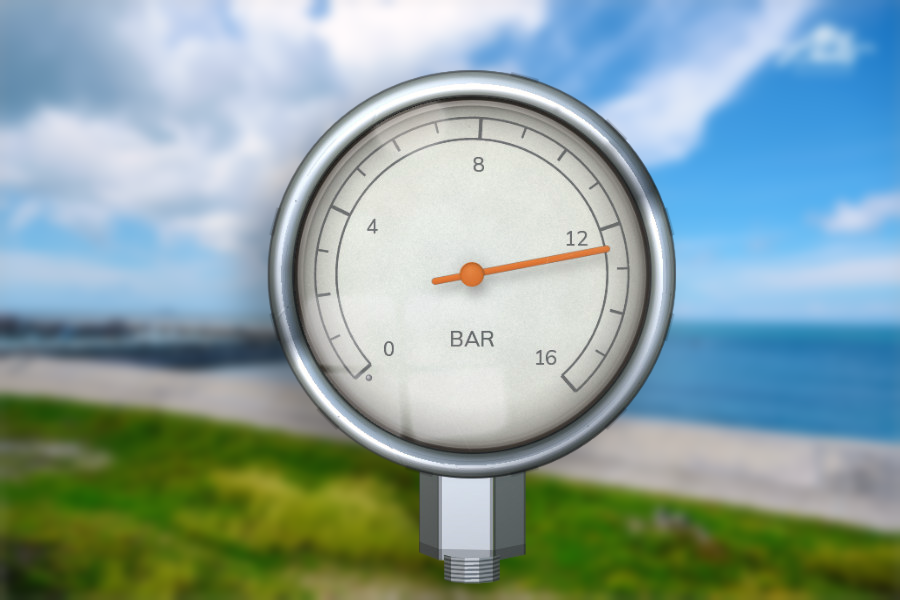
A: {"value": 12.5, "unit": "bar"}
